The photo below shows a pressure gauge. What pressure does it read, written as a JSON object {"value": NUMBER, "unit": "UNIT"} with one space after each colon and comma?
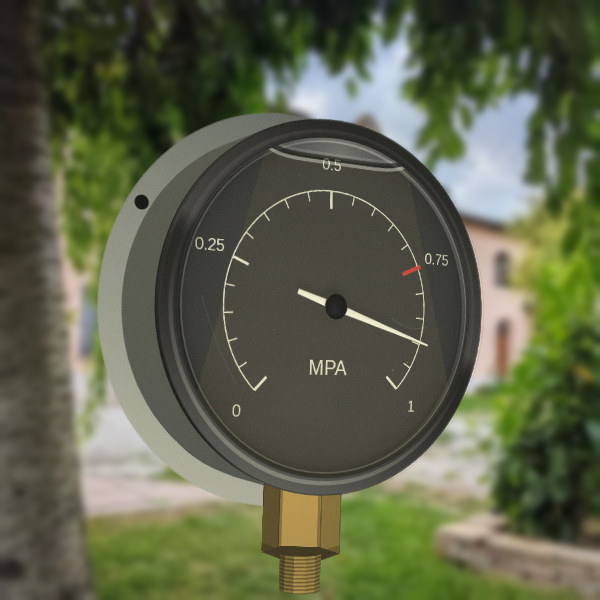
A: {"value": 0.9, "unit": "MPa"}
